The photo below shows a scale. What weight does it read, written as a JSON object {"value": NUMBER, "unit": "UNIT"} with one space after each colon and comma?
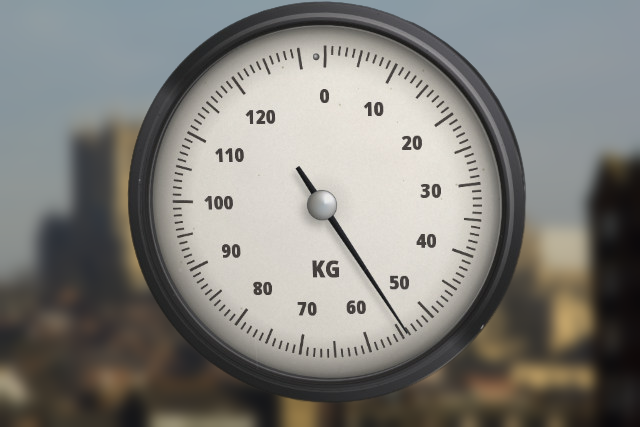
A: {"value": 54, "unit": "kg"}
